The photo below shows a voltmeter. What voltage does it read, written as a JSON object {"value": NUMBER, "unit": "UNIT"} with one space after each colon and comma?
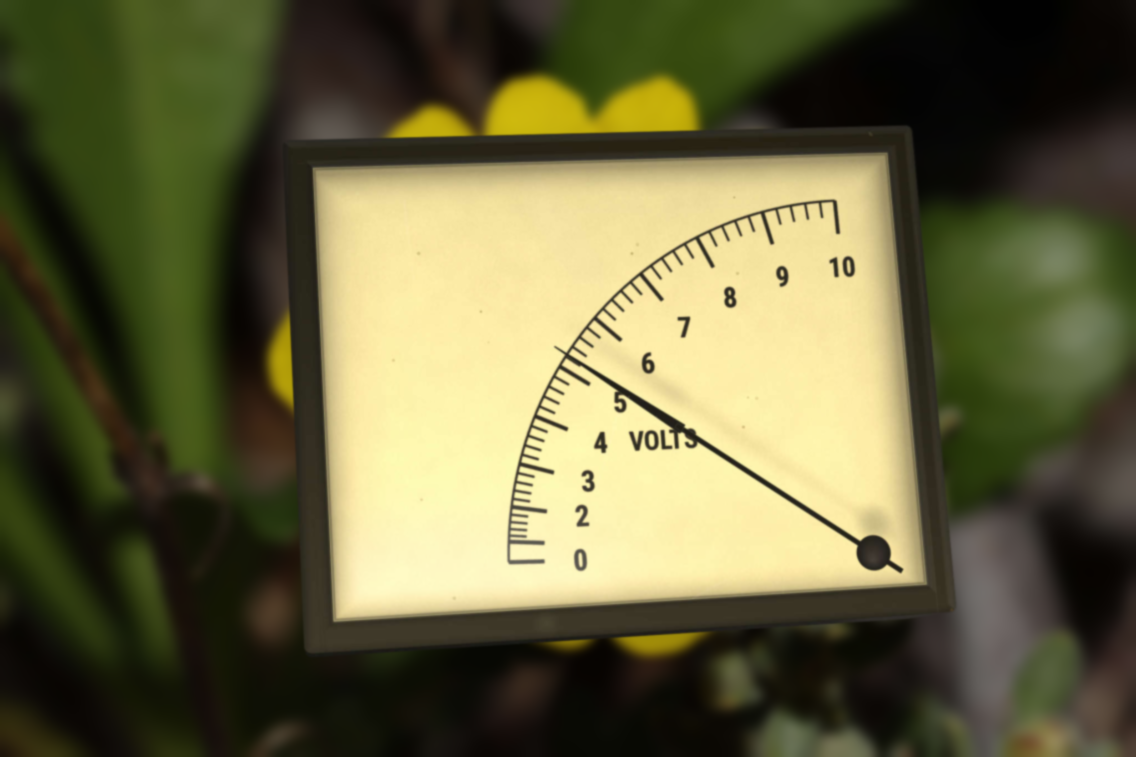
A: {"value": 5.2, "unit": "V"}
